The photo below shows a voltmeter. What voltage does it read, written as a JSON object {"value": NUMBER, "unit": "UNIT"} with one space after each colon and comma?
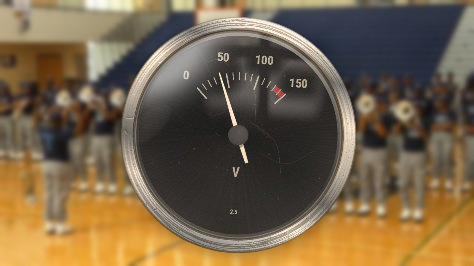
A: {"value": 40, "unit": "V"}
